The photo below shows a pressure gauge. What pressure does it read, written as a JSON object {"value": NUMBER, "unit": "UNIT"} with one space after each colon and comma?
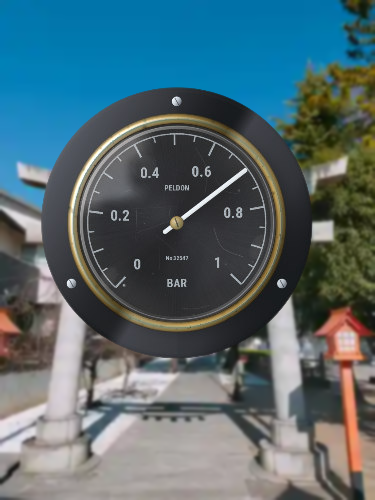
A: {"value": 0.7, "unit": "bar"}
